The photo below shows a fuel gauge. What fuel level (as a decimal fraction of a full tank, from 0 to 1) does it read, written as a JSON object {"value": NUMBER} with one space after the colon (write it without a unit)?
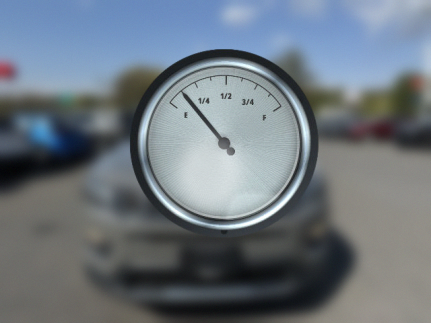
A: {"value": 0.125}
